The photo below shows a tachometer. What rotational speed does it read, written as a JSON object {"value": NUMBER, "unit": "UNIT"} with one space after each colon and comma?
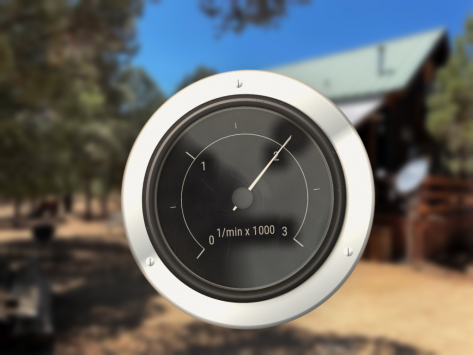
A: {"value": 2000, "unit": "rpm"}
